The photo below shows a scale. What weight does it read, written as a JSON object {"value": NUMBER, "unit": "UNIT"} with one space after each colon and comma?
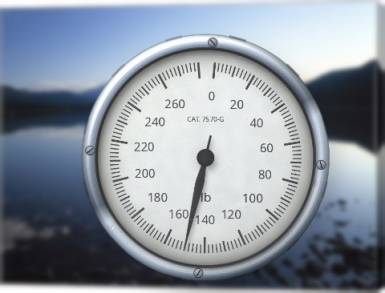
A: {"value": 150, "unit": "lb"}
